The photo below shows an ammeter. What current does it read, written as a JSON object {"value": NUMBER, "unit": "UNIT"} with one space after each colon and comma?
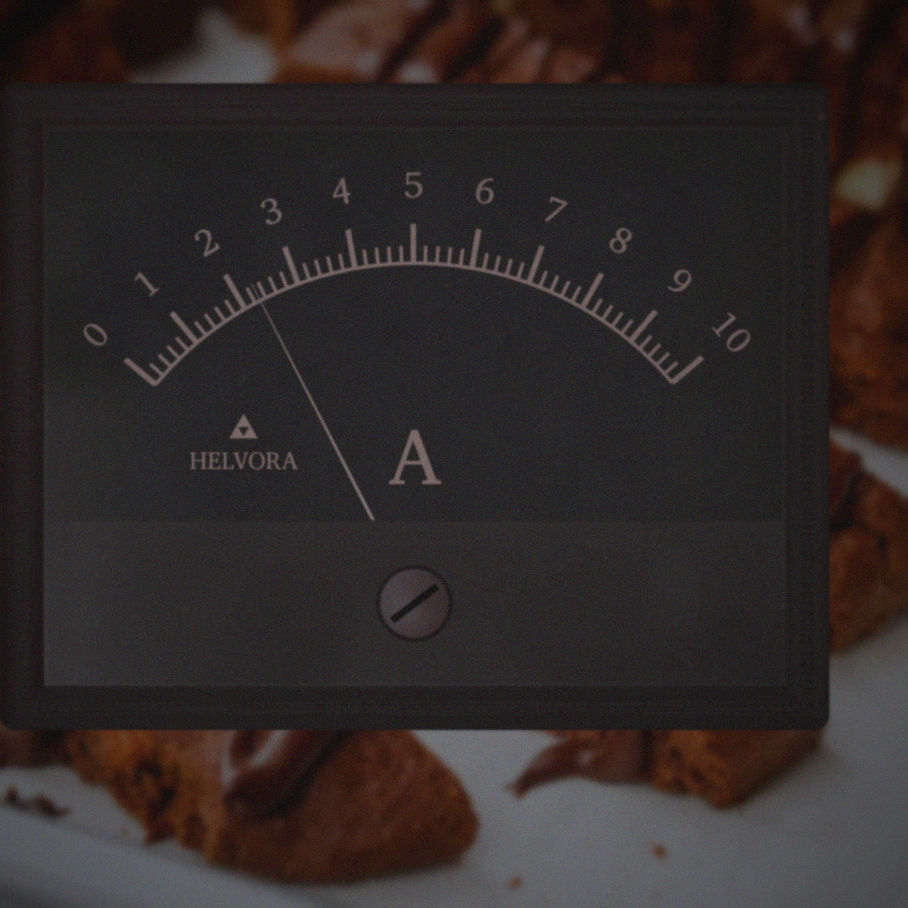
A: {"value": 2.3, "unit": "A"}
